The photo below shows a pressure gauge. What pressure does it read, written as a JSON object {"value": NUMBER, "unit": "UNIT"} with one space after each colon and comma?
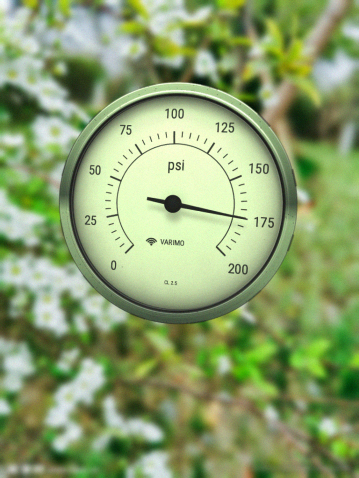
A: {"value": 175, "unit": "psi"}
